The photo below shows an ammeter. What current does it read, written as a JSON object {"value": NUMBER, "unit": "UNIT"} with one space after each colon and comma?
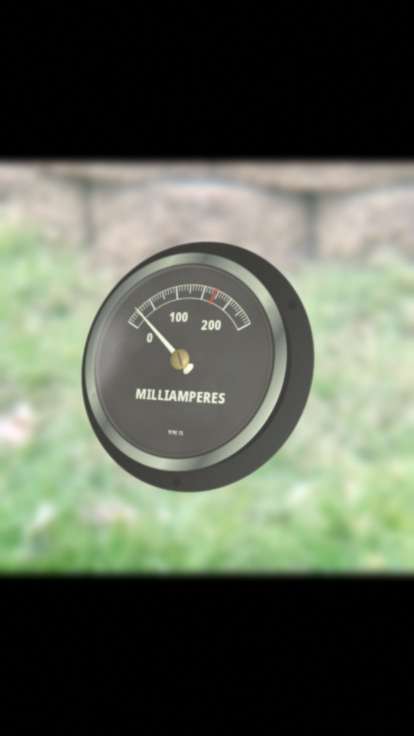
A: {"value": 25, "unit": "mA"}
